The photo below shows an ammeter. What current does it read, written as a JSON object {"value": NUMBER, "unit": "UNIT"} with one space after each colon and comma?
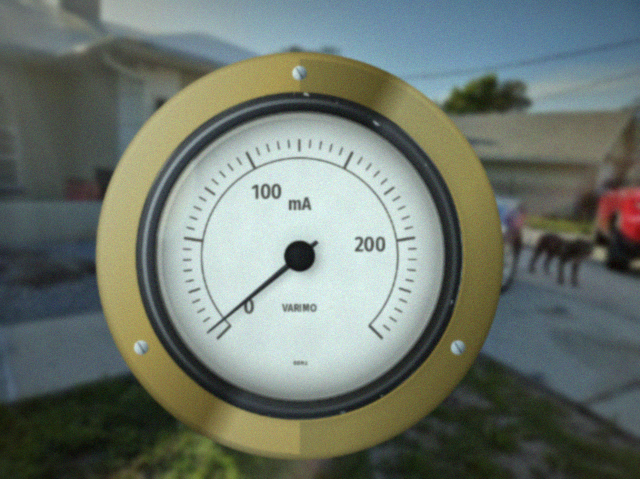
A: {"value": 5, "unit": "mA"}
